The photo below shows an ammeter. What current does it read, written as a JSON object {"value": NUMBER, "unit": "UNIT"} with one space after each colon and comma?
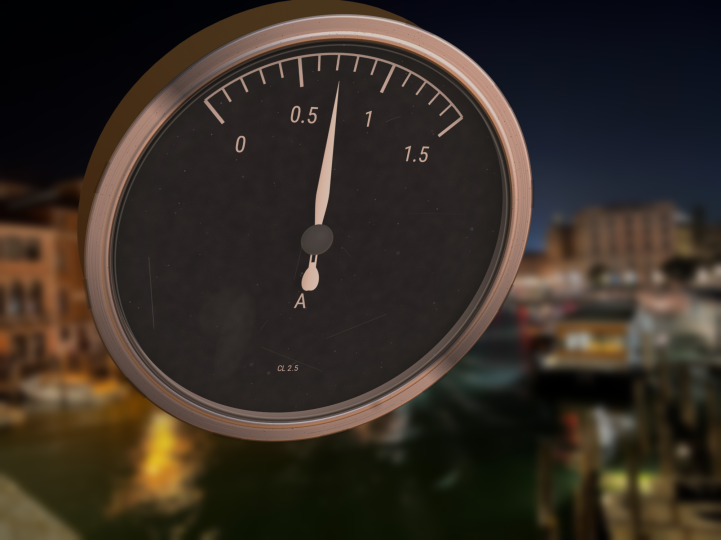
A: {"value": 0.7, "unit": "A"}
